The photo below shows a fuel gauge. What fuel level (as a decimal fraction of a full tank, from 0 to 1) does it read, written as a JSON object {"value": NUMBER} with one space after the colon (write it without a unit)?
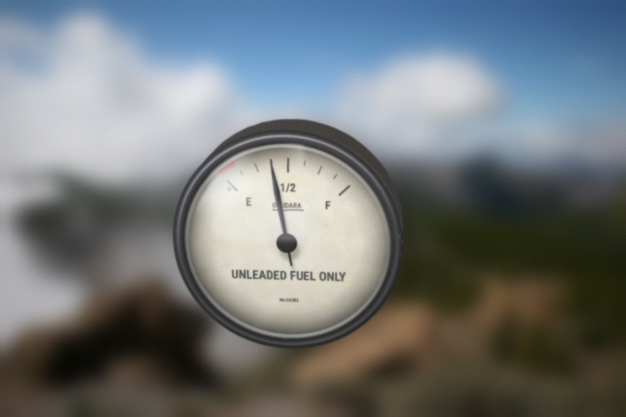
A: {"value": 0.375}
